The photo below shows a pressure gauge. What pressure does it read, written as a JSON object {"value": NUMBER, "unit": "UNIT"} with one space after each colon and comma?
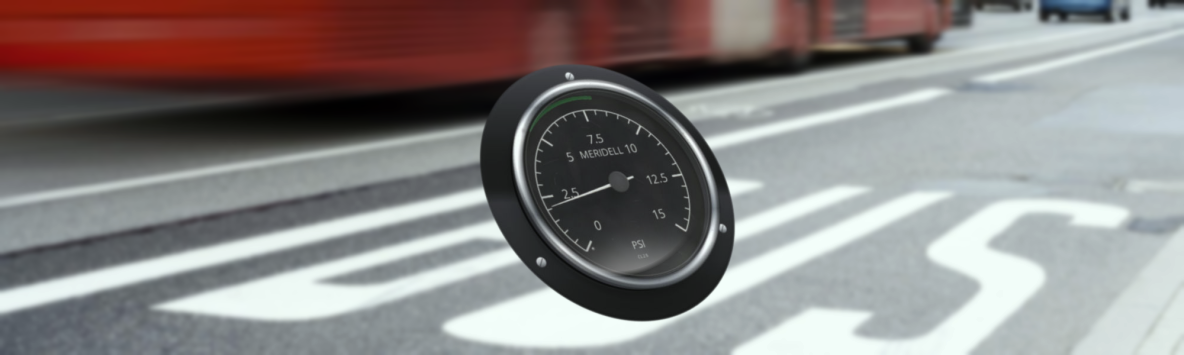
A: {"value": 2, "unit": "psi"}
